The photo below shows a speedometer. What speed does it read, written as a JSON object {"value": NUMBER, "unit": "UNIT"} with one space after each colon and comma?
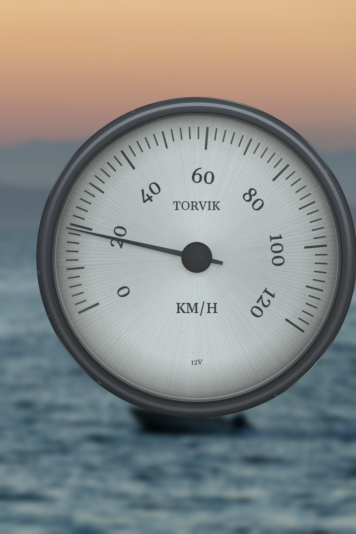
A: {"value": 19, "unit": "km/h"}
